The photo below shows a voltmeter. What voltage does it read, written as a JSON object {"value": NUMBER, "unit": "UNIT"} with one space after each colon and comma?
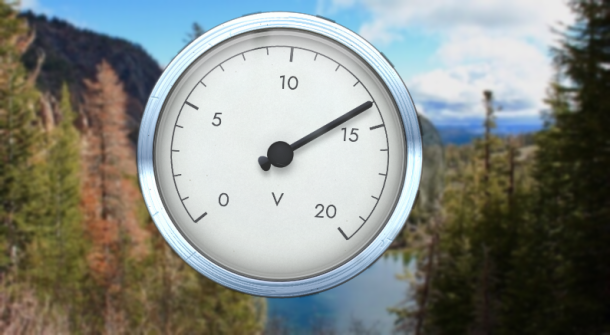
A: {"value": 14, "unit": "V"}
